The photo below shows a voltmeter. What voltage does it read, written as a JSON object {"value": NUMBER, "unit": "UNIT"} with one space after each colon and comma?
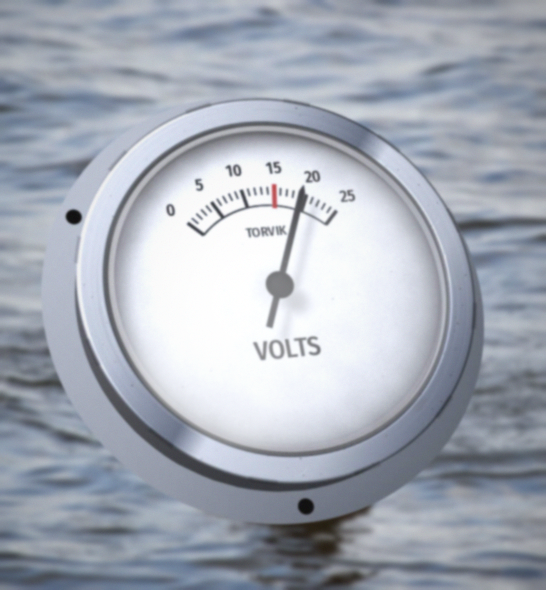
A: {"value": 19, "unit": "V"}
